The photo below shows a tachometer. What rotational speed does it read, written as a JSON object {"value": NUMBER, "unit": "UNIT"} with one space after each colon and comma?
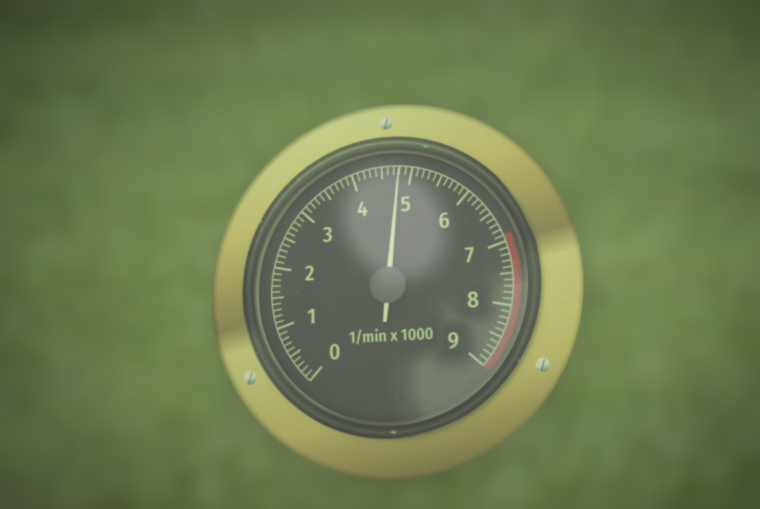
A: {"value": 4800, "unit": "rpm"}
